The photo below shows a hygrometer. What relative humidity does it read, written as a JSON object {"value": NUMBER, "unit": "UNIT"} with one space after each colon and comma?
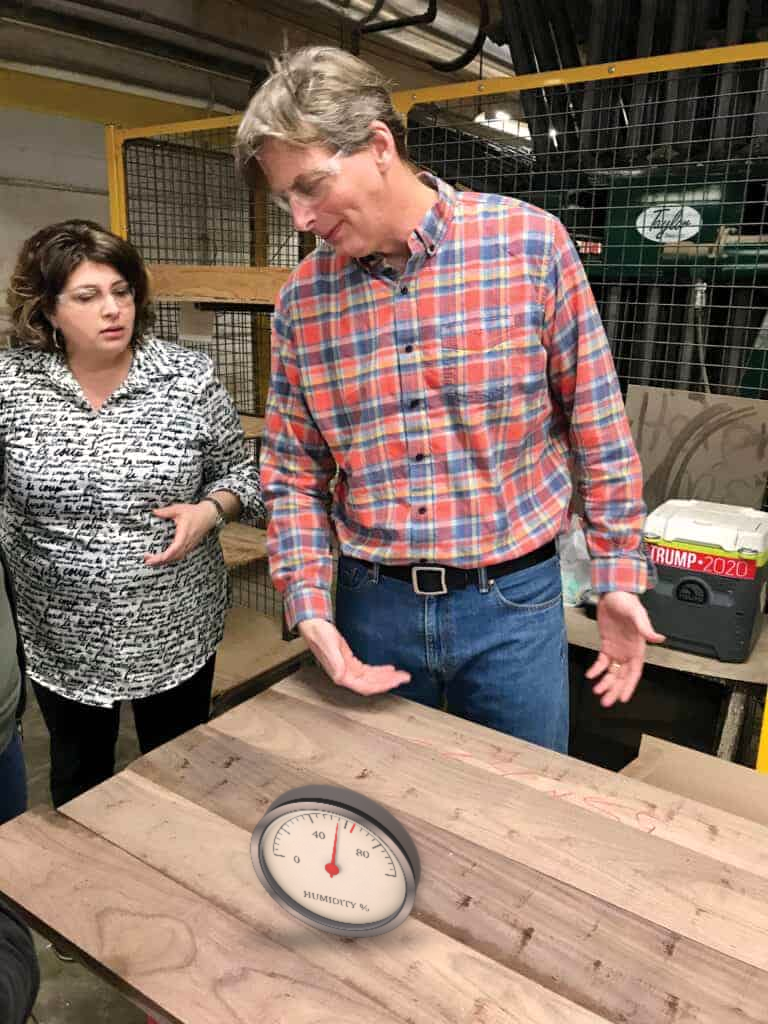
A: {"value": 56, "unit": "%"}
